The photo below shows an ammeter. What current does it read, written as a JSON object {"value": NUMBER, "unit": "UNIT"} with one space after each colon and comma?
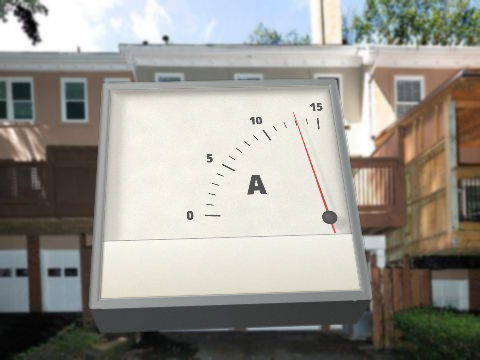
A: {"value": 13, "unit": "A"}
